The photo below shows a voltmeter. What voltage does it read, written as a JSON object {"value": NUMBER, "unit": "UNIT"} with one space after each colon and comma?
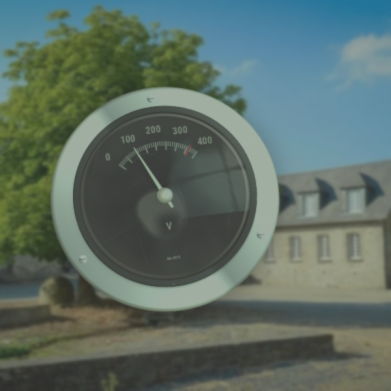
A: {"value": 100, "unit": "V"}
